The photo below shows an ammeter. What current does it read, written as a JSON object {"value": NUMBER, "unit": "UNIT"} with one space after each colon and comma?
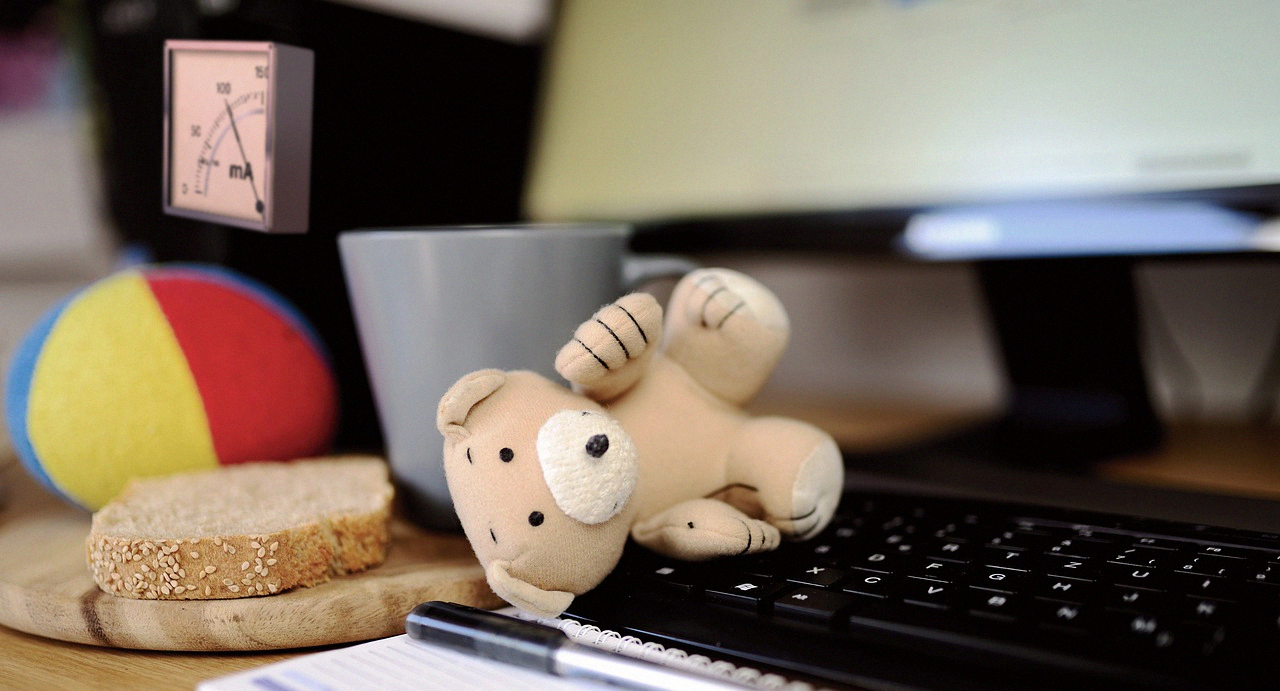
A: {"value": 100, "unit": "mA"}
